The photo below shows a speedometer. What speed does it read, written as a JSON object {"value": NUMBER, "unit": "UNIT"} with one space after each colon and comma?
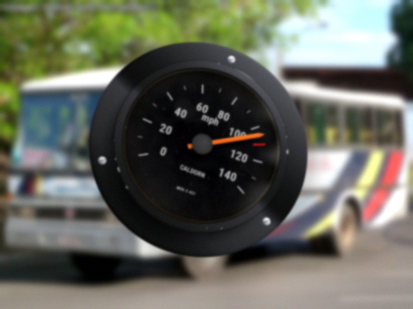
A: {"value": 105, "unit": "mph"}
